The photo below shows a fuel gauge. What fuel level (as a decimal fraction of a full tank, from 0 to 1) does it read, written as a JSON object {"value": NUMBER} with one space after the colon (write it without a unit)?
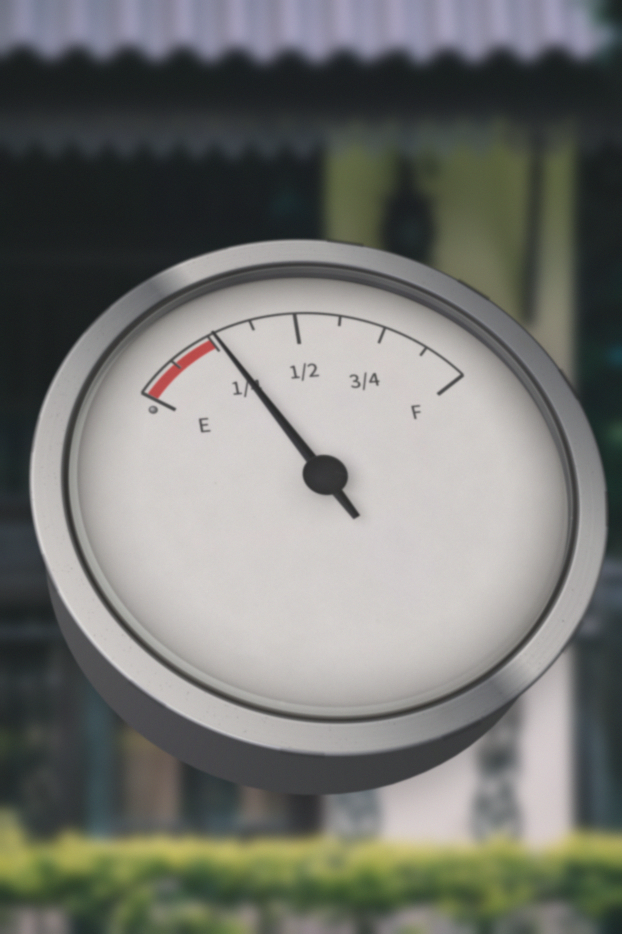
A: {"value": 0.25}
